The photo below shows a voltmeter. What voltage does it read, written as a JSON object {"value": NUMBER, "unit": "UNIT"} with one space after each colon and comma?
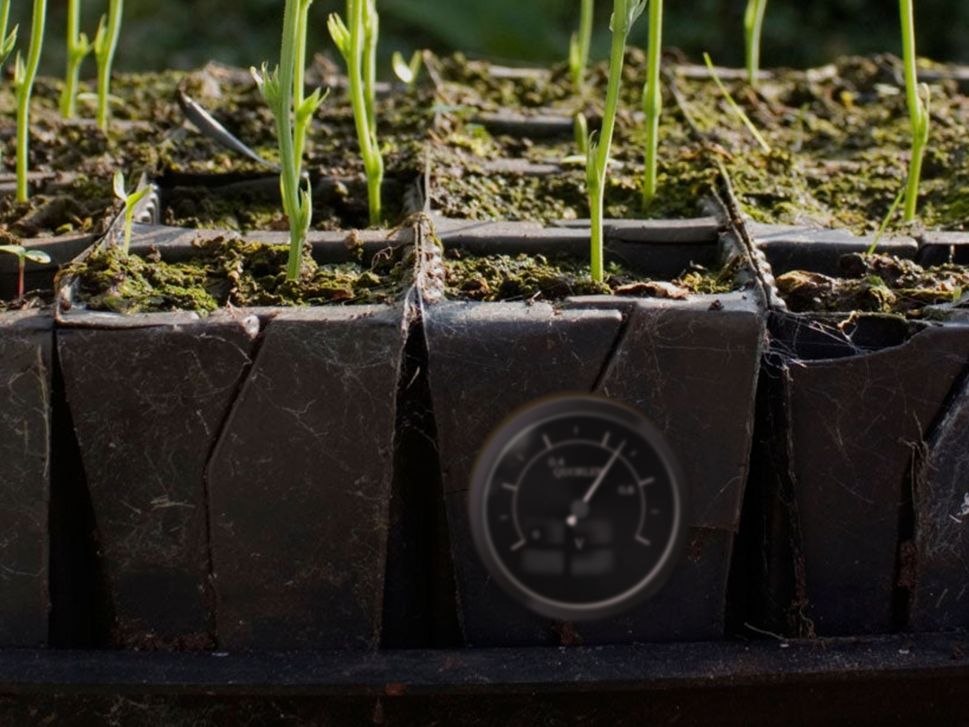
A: {"value": 0.65, "unit": "V"}
